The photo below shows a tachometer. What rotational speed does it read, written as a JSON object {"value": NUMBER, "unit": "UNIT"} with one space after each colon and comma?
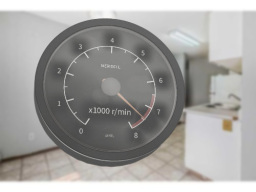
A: {"value": 7500, "unit": "rpm"}
